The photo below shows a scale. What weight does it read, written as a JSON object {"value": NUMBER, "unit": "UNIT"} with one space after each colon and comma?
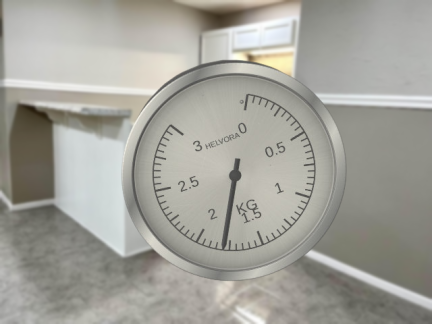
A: {"value": 1.8, "unit": "kg"}
